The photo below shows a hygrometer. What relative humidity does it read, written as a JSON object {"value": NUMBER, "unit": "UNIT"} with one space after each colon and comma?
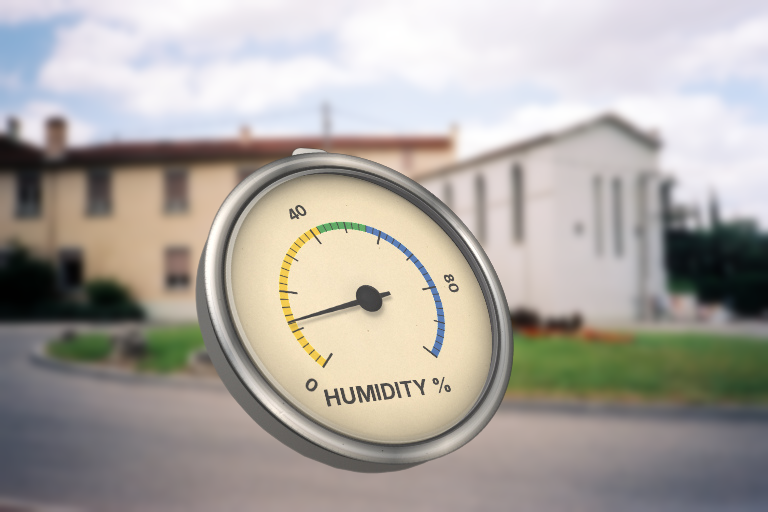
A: {"value": 12, "unit": "%"}
